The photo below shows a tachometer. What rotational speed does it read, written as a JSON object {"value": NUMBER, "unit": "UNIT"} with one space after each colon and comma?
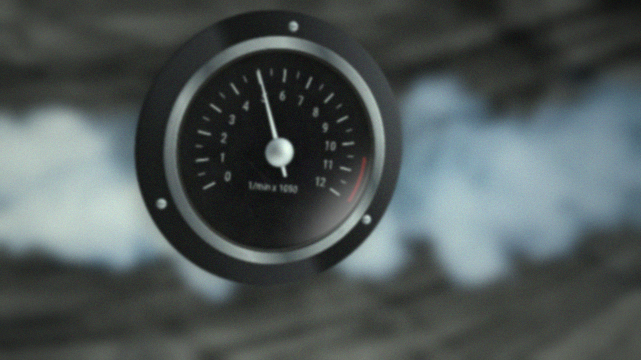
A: {"value": 5000, "unit": "rpm"}
